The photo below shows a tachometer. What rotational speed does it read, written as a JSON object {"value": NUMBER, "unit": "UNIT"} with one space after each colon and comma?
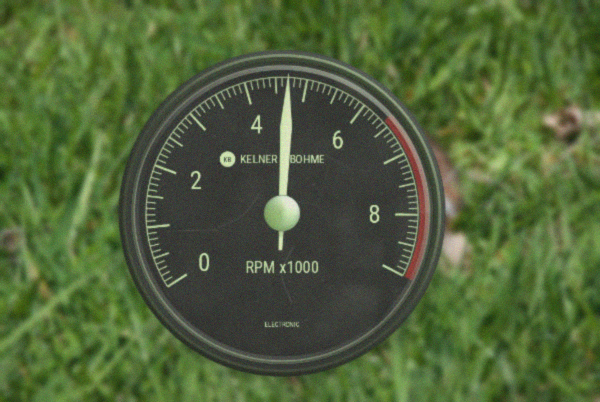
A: {"value": 4700, "unit": "rpm"}
